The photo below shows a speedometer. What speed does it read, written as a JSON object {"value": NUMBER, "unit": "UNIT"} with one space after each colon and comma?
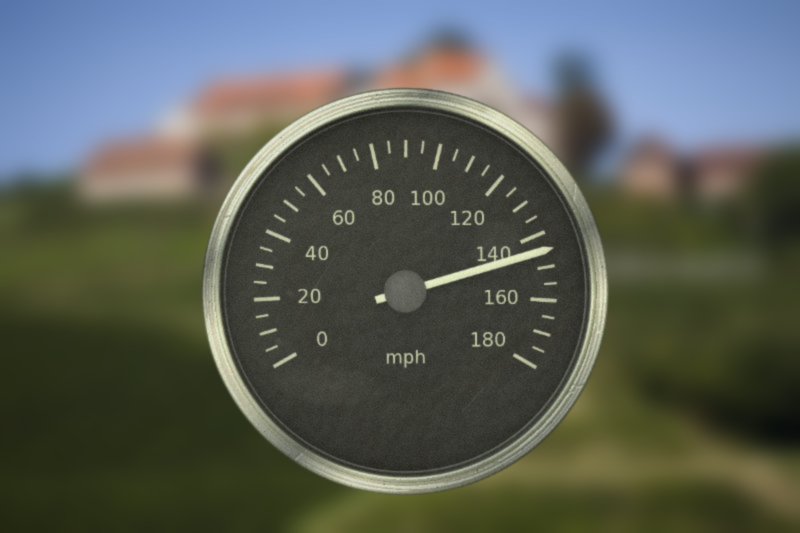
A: {"value": 145, "unit": "mph"}
